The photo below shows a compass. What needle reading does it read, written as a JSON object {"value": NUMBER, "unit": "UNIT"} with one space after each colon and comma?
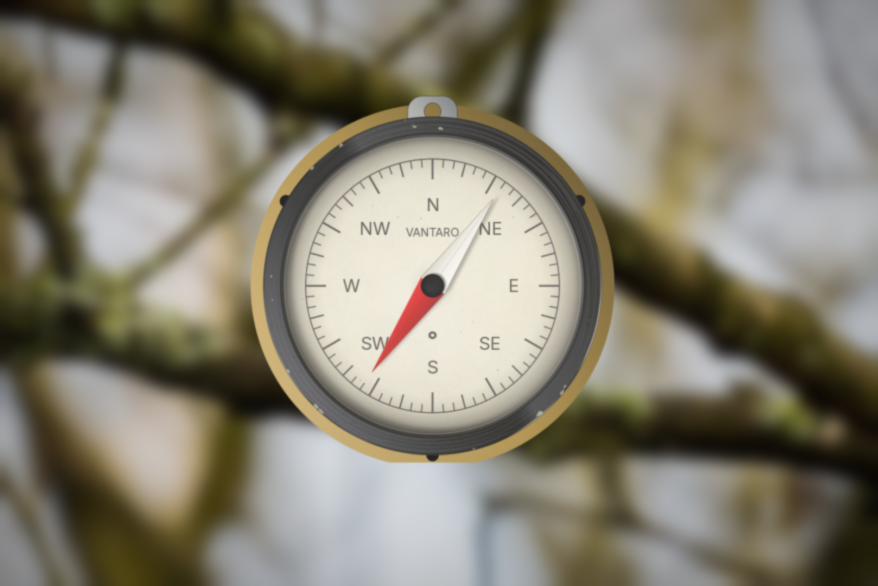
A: {"value": 215, "unit": "°"}
